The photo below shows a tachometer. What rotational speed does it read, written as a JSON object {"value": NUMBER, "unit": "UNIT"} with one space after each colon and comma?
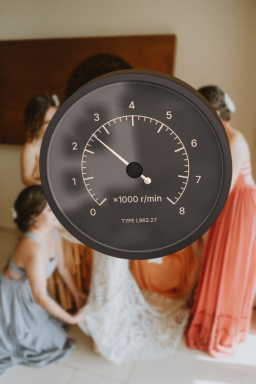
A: {"value": 2600, "unit": "rpm"}
